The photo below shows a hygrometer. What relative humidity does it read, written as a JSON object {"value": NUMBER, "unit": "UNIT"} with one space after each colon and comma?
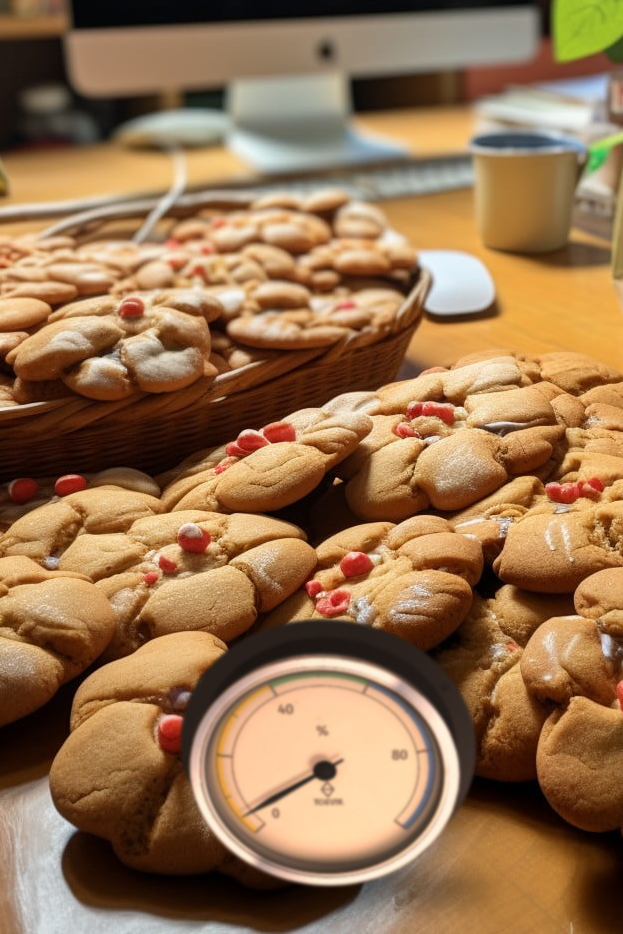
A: {"value": 5, "unit": "%"}
